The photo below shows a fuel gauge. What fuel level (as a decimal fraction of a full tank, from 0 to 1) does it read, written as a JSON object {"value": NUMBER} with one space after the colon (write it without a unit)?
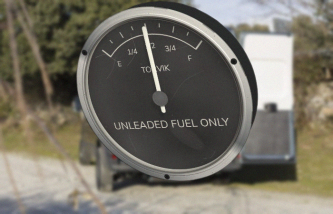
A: {"value": 0.5}
